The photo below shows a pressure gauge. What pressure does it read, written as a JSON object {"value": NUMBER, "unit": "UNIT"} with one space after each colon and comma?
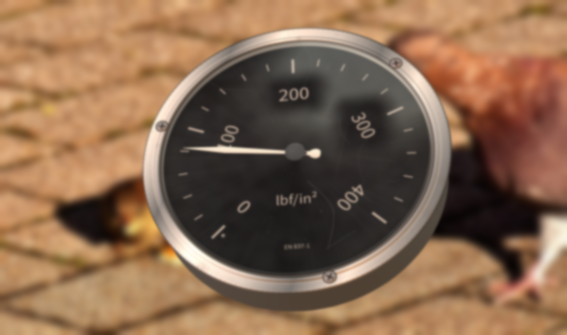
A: {"value": 80, "unit": "psi"}
